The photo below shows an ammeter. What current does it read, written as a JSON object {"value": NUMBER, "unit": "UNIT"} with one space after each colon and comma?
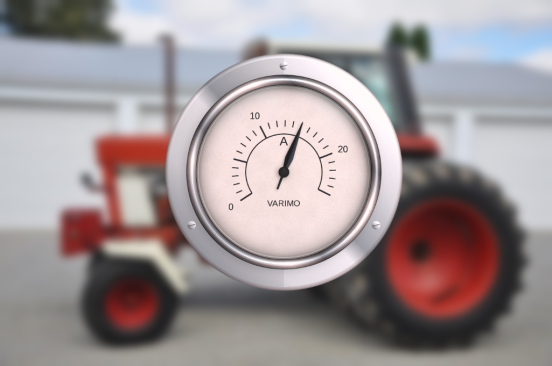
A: {"value": 15, "unit": "A"}
